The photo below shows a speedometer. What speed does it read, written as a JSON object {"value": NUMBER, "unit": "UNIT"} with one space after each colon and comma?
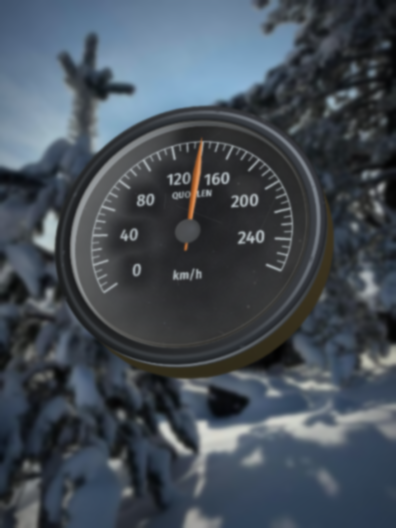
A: {"value": 140, "unit": "km/h"}
